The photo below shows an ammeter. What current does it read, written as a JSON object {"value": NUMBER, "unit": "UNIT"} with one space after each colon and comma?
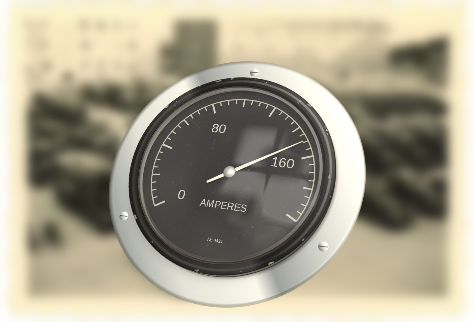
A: {"value": 150, "unit": "A"}
